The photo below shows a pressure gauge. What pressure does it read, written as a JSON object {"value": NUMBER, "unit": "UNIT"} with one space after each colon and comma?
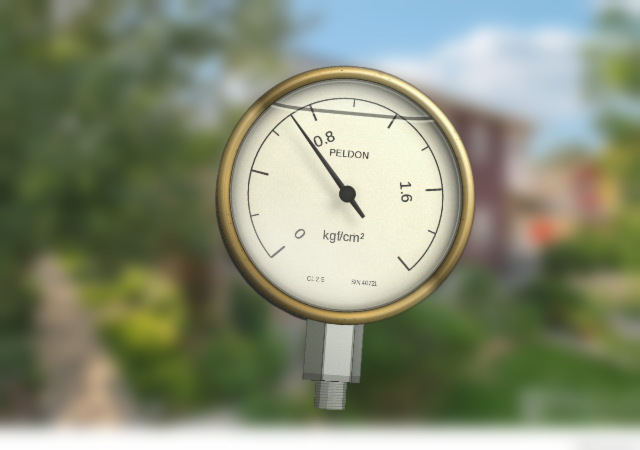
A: {"value": 0.7, "unit": "kg/cm²"}
